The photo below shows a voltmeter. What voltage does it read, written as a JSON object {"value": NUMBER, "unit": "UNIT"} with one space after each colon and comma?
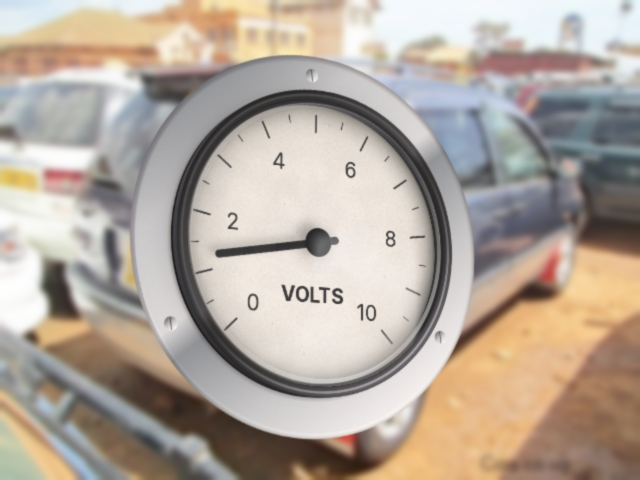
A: {"value": 1.25, "unit": "V"}
